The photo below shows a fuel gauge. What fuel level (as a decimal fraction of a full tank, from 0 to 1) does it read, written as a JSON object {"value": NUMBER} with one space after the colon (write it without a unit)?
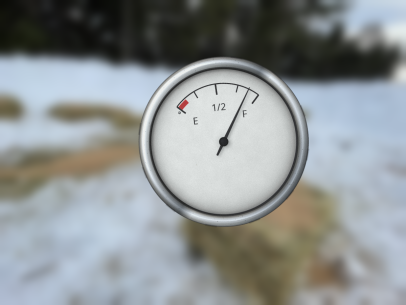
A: {"value": 0.875}
